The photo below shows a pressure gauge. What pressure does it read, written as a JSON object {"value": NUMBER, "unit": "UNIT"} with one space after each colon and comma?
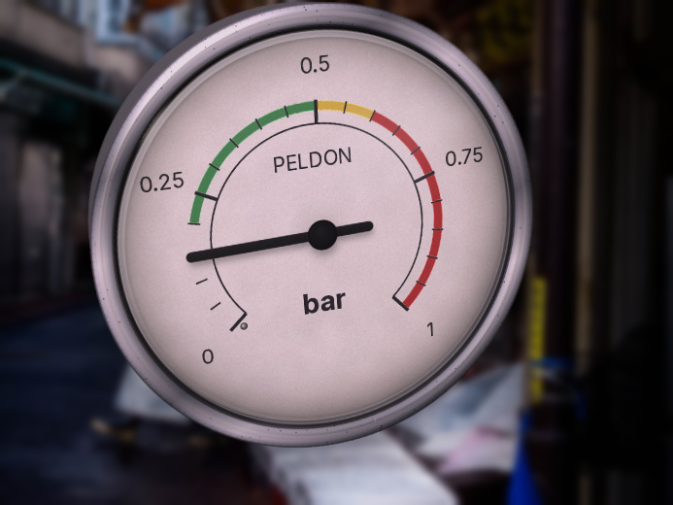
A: {"value": 0.15, "unit": "bar"}
